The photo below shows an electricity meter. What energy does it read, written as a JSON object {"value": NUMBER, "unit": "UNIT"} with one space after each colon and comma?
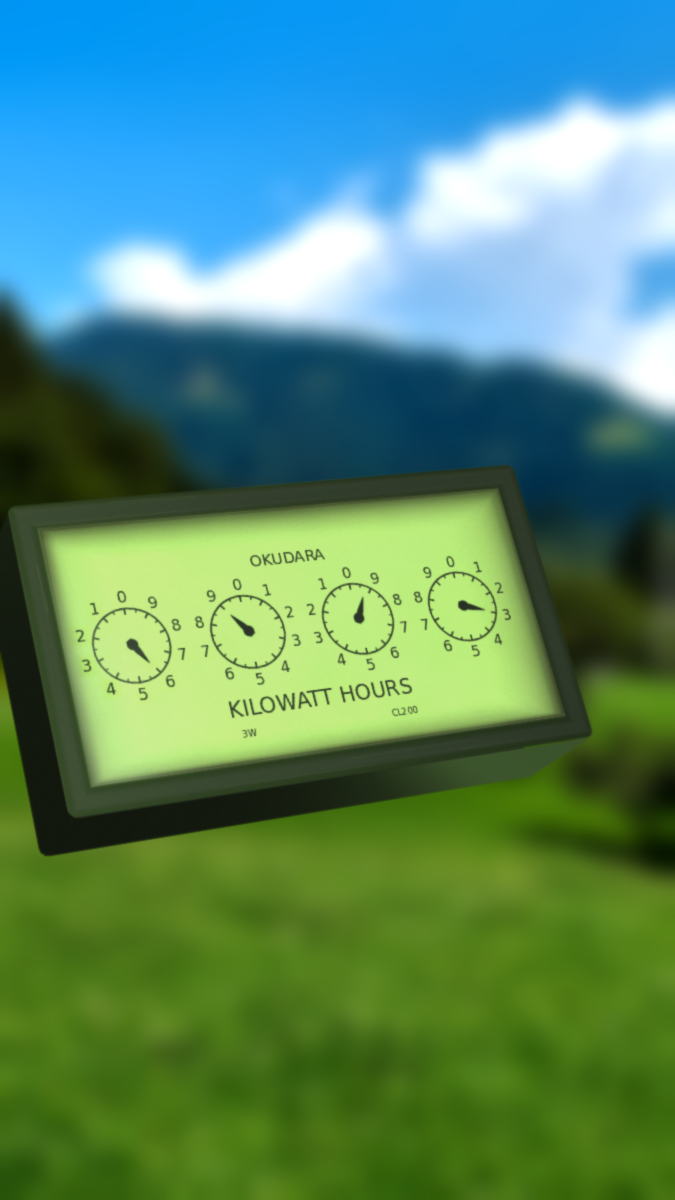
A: {"value": 5893, "unit": "kWh"}
